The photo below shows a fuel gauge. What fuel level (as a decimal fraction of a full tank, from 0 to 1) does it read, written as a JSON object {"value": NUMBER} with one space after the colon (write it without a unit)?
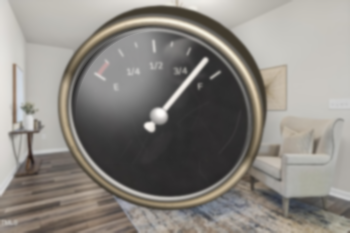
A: {"value": 0.875}
